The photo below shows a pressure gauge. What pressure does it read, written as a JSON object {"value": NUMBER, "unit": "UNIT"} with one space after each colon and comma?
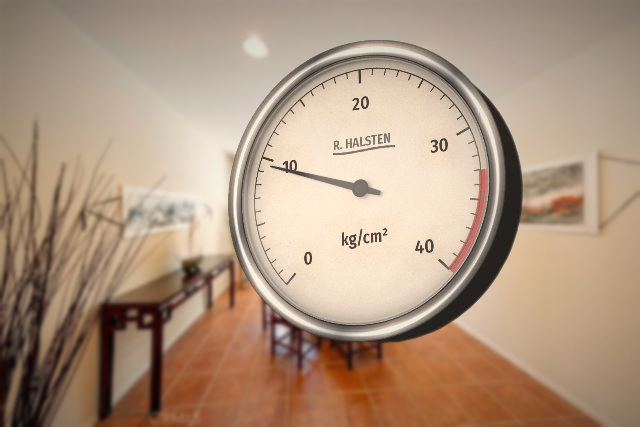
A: {"value": 9.5, "unit": "kg/cm²"}
